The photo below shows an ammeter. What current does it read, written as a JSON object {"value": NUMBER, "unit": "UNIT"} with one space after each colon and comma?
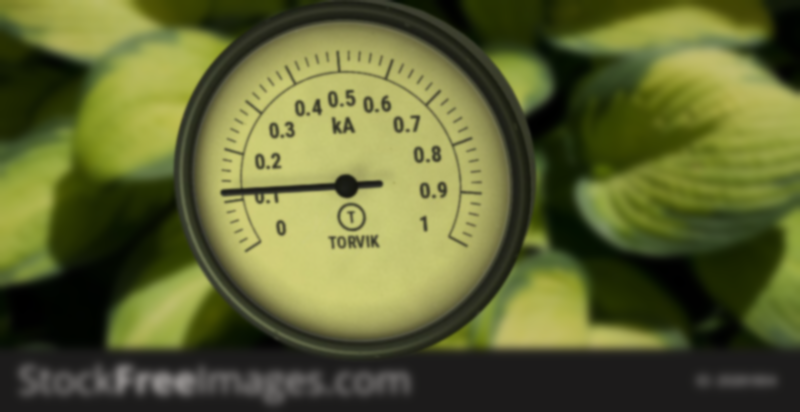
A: {"value": 0.12, "unit": "kA"}
